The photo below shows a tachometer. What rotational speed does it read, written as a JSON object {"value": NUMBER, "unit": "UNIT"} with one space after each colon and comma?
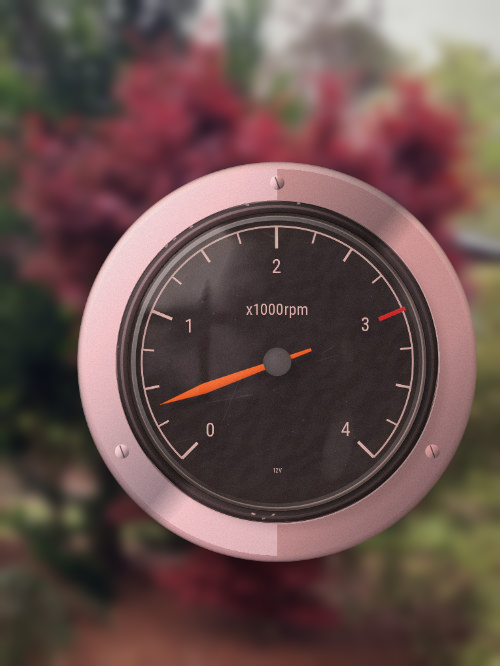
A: {"value": 375, "unit": "rpm"}
